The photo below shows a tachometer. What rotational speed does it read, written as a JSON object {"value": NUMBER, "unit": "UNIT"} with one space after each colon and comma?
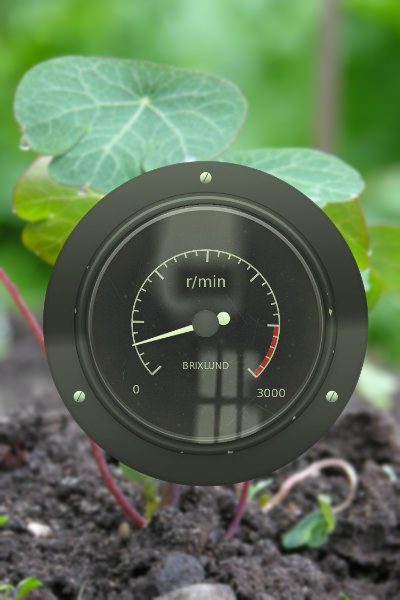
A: {"value": 300, "unit": "rpm"}
